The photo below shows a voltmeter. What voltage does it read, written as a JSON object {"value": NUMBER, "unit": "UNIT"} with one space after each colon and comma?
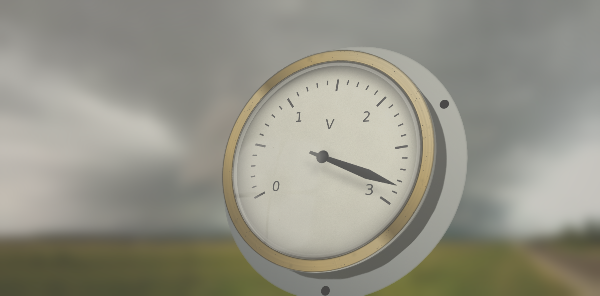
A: {"value": 2.85, "unit": "V"}
